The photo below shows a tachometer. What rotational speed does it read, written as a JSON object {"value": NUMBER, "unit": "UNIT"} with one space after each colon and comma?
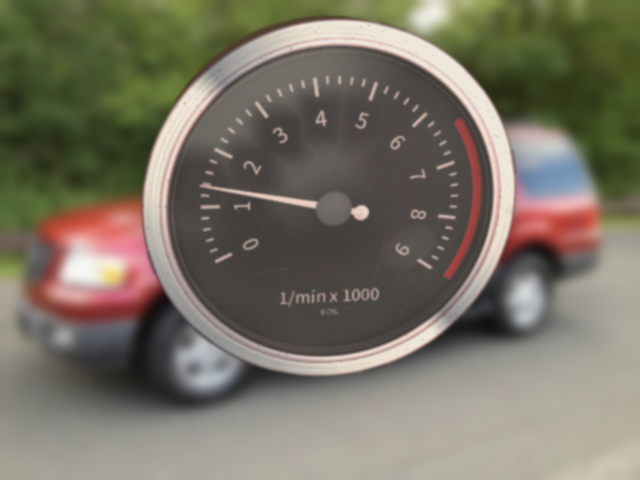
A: {"value": 1400, "unit": "rpm"}
